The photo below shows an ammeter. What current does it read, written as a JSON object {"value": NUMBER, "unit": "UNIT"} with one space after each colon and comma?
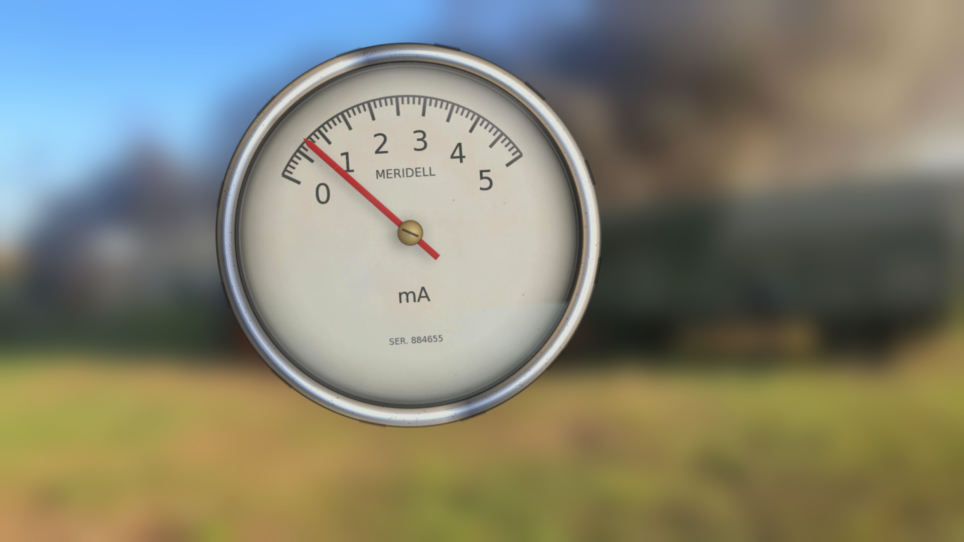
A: {"value": 0.7, "unit": "mA"}
